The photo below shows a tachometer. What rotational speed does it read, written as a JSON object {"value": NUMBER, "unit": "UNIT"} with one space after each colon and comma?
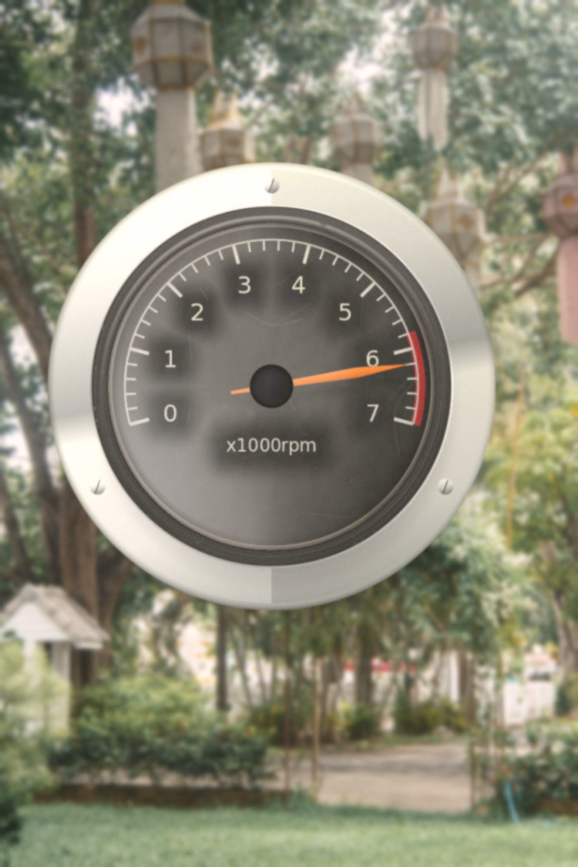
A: {"value": 6200, "unit": "rpm"}
